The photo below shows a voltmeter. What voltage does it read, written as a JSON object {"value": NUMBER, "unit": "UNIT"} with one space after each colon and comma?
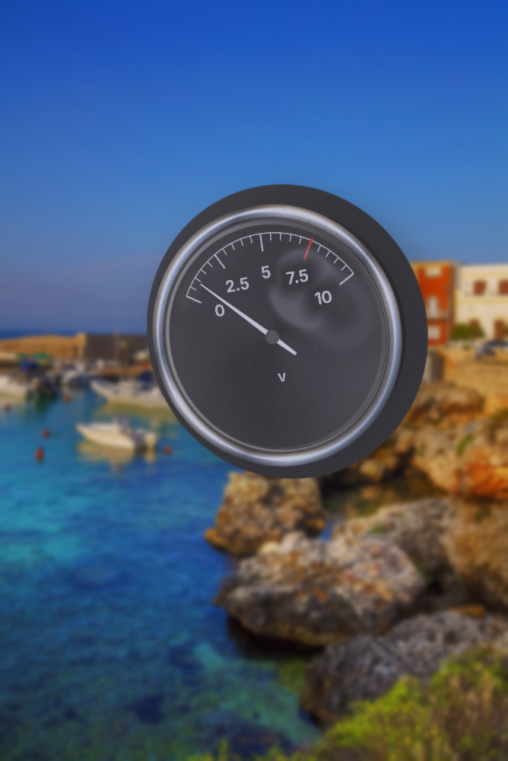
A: {"value": 1, "unit": "V"}
